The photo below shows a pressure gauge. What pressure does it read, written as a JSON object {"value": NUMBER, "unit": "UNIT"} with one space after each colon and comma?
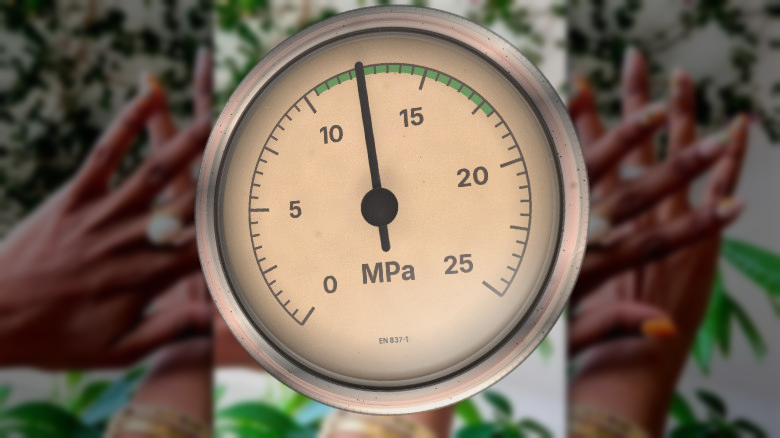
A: {"value": 12.5, "unit": "MPa"}
